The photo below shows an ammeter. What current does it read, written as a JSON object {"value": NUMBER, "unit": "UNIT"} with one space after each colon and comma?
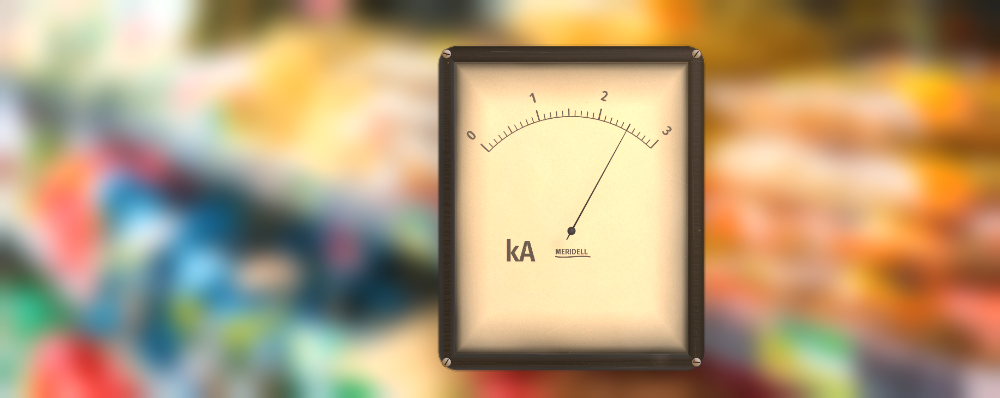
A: {"value": 2.5, "unit": "kA"}
